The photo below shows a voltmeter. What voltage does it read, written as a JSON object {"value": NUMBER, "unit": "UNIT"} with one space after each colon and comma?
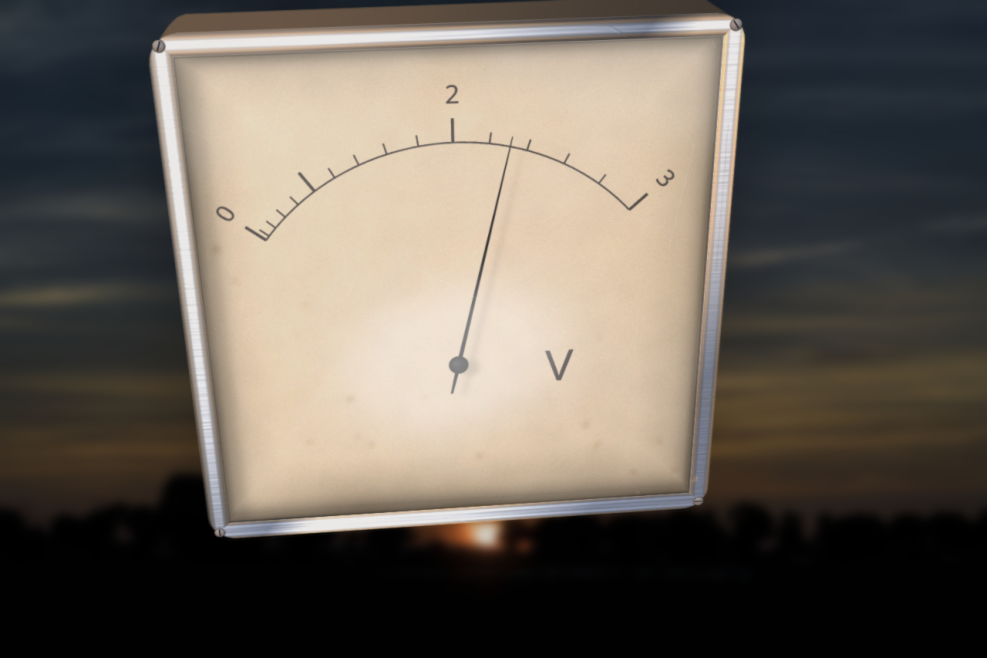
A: {"value": 2.3, "unit": "V"}
